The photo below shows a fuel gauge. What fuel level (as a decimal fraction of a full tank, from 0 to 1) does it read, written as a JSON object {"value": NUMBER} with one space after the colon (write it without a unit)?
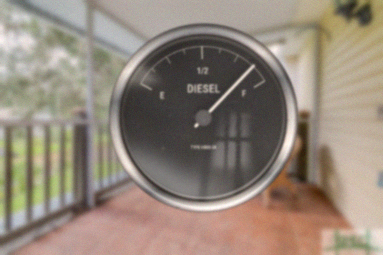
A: {"value": 0.875}
